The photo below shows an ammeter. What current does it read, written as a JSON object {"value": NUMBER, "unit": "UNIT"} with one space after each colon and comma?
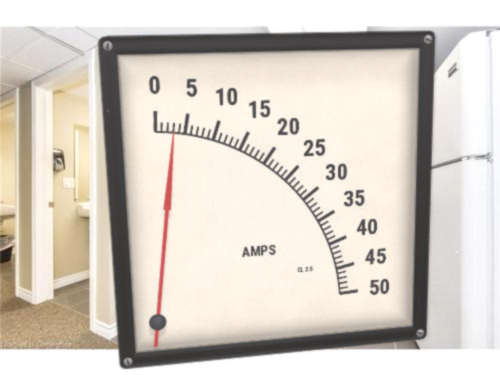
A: {"value": 3, "unit": "A"}
